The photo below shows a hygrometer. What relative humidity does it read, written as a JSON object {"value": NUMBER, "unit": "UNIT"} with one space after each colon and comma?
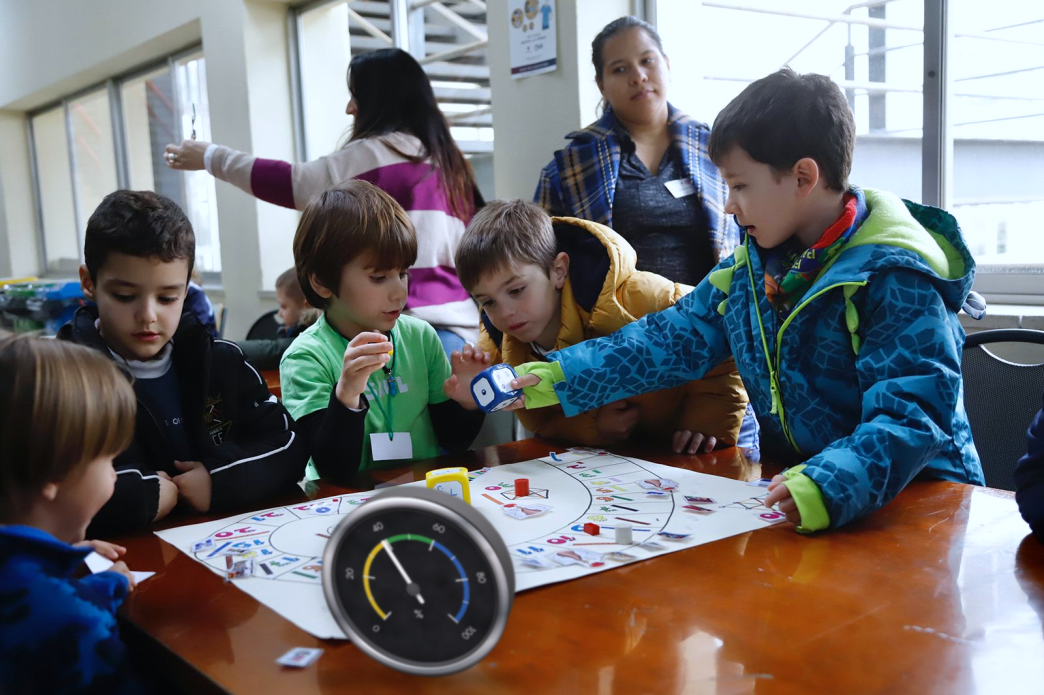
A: {"value": 40, "unit": "%"}
